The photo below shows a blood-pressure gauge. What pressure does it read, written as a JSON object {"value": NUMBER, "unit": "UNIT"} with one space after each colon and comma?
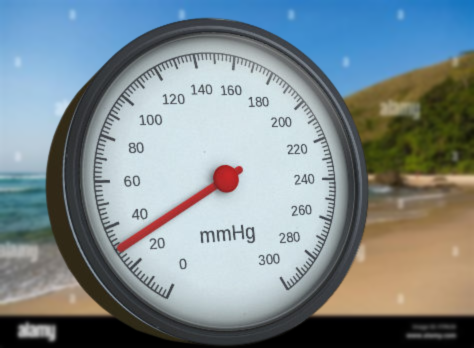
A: {"value": 30, "unit": "mmHg"}
